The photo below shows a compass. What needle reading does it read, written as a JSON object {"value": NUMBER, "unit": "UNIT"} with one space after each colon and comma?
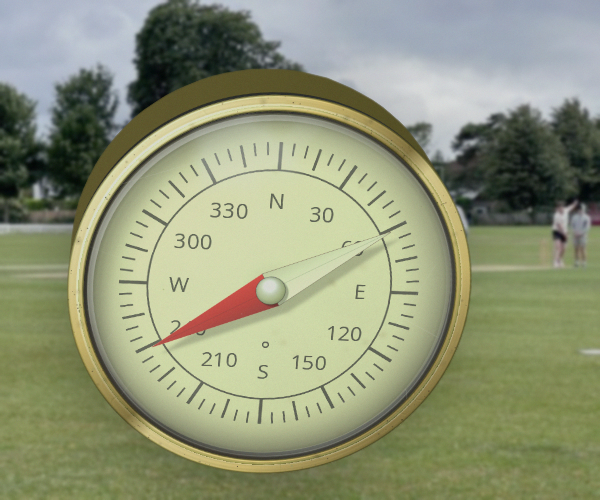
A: {"value": 240, "unit": "°"}
